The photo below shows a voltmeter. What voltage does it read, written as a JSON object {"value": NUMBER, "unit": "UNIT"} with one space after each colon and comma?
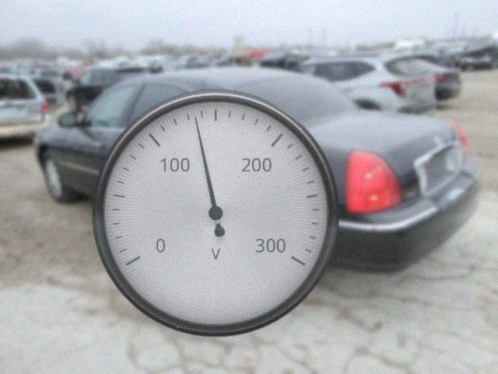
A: {"value": 135, "unit": "V"}
